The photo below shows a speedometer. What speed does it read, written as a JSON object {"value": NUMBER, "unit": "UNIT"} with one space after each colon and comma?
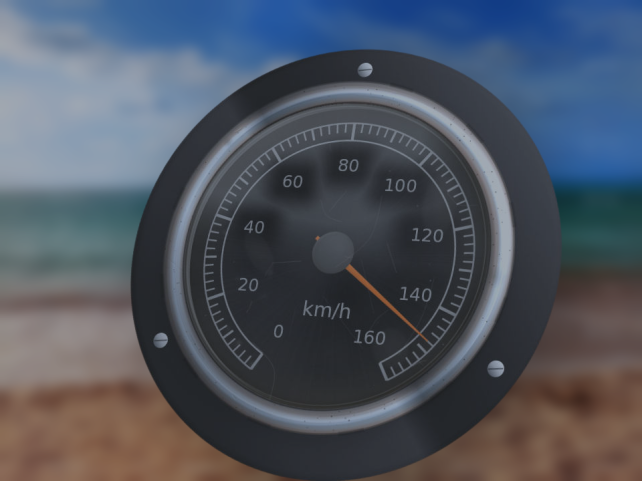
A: {"value": 148, "unit": "km/h"}
